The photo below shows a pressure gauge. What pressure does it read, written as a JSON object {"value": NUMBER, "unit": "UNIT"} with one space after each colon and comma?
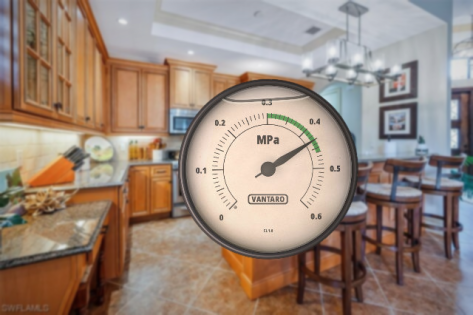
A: {"value": 0.43, "unit": "MPa"}
